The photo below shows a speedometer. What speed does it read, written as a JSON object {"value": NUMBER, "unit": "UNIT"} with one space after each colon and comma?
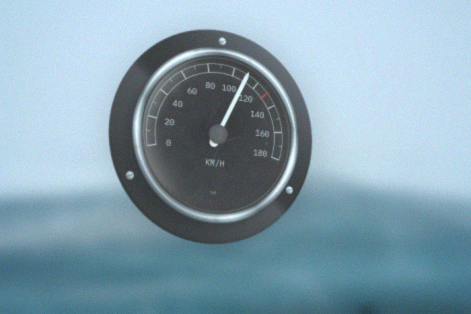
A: {"value": 110, "unit": "km/h"}
